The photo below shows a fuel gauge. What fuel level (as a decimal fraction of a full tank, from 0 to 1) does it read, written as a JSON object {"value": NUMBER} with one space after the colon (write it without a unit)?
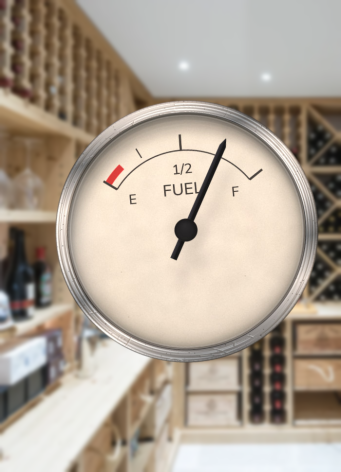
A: {"value": 0.75}
